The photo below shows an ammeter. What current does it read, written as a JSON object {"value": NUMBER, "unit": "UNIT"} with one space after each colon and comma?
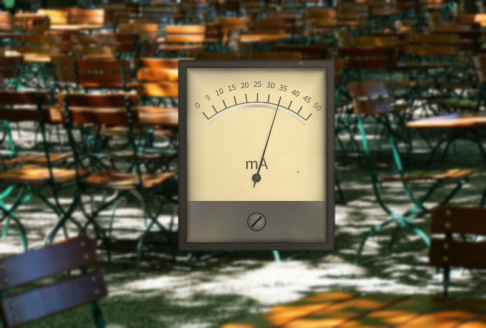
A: {"value": 35, "unit": "mA"}
